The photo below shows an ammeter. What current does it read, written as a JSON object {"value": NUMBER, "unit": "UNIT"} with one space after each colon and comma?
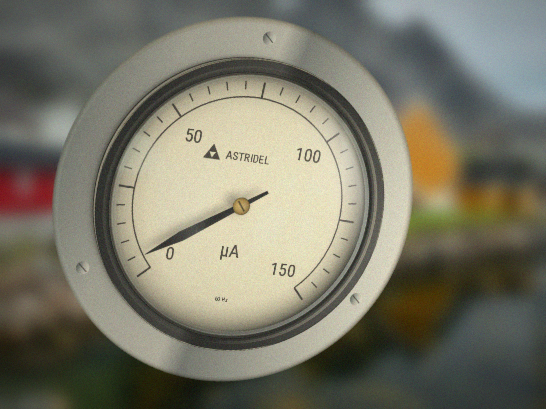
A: {"value": 5, "unit": "µA"}
